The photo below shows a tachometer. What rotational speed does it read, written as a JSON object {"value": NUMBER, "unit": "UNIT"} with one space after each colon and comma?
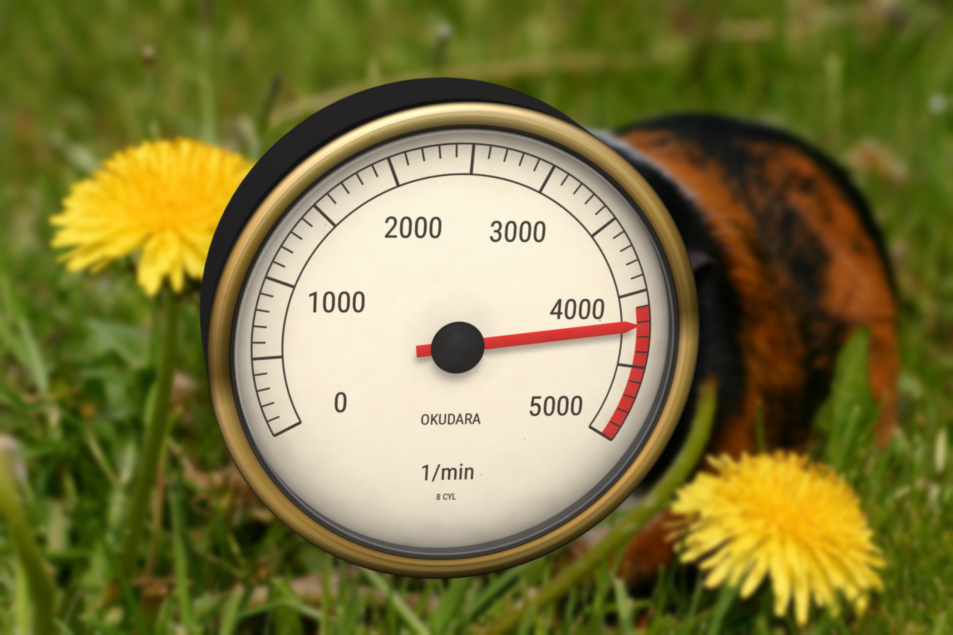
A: {"value": 4200, "unit": "rpm"}
